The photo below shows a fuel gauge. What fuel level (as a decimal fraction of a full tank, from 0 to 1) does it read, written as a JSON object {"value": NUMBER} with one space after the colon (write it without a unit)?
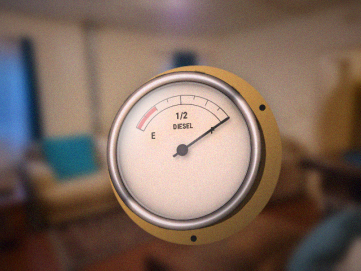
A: {"value": 1}
